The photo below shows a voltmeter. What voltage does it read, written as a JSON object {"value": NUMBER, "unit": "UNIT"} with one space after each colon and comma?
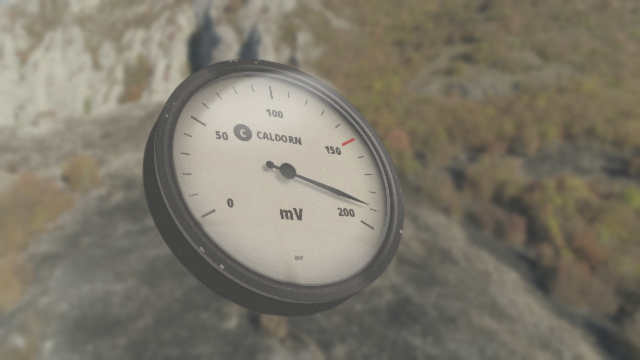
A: {"value": 190, "unit": "mV"}
